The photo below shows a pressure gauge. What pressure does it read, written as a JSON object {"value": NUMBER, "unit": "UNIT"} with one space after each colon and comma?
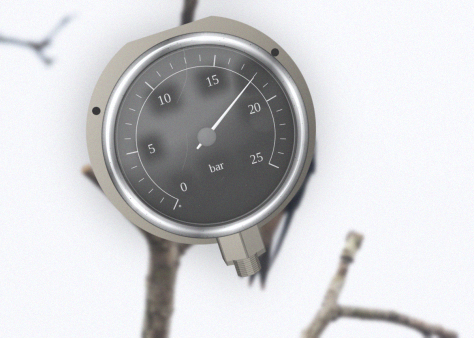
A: {"value": 18, "unit": "bar"}
